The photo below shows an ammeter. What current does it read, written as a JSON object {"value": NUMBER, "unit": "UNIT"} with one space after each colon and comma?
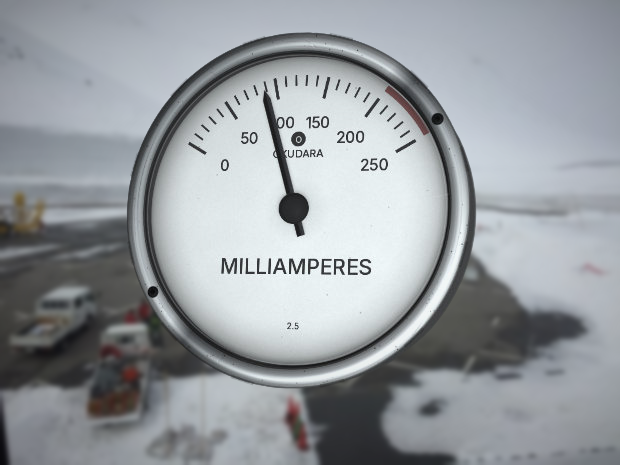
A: {"value": 90, "unit": "mA"}
